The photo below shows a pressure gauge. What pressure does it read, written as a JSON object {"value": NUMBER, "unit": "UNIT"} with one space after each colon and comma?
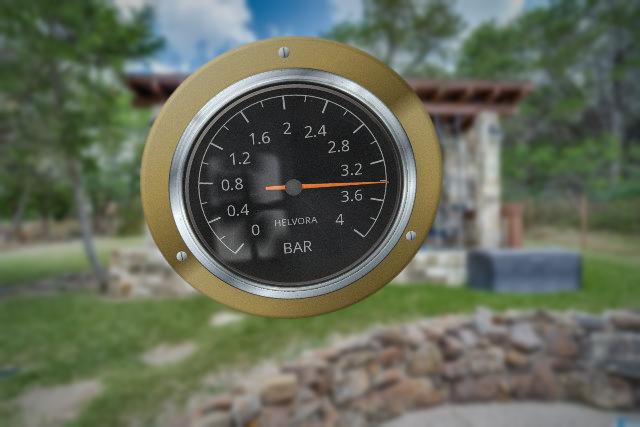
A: {"value": 3.4, "unit": "bar"}
